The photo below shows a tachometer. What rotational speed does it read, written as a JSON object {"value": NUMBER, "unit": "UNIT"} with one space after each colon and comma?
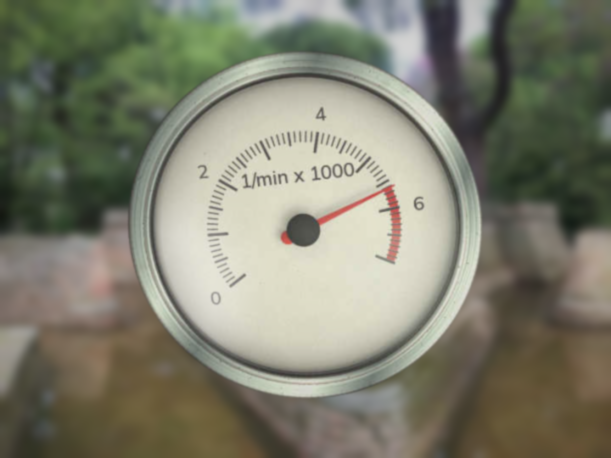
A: {"value": 5600, "unit": "rpm"}
